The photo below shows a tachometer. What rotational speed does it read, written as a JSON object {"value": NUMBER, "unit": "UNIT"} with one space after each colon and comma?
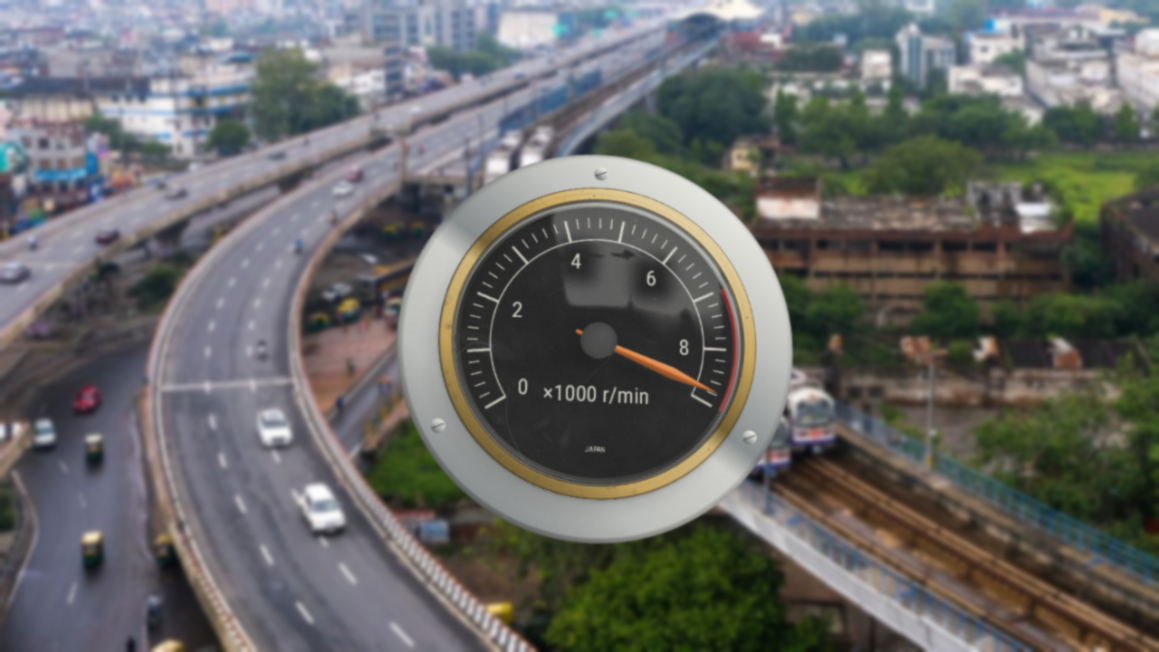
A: {"value": 8800, "unit": "rpm"}
